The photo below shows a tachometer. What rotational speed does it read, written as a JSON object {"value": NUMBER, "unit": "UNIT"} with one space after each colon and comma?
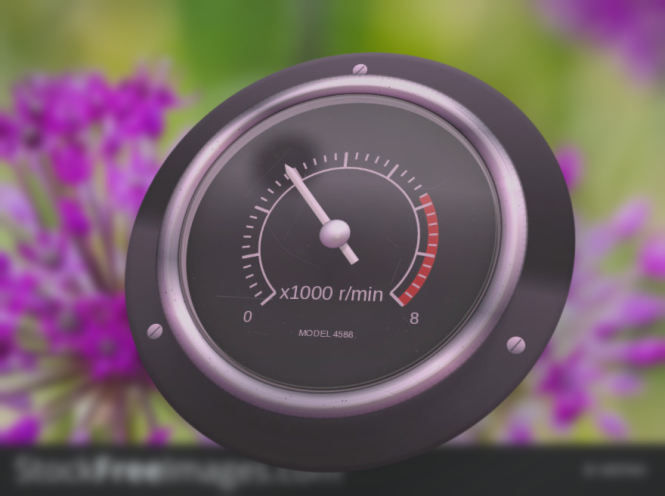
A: {"value": 2900, "unit": "rpm"}
